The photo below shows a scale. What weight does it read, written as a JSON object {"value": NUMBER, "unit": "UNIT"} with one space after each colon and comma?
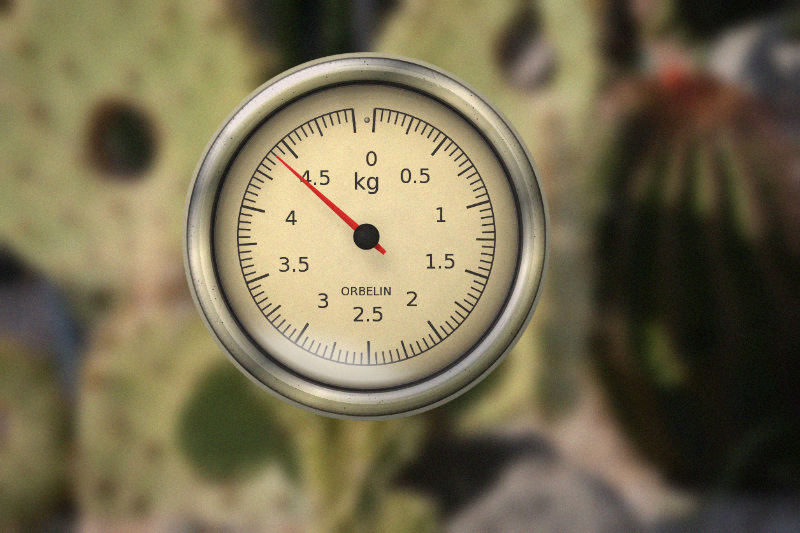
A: {"value": 4.4, "unit": "kg"}
